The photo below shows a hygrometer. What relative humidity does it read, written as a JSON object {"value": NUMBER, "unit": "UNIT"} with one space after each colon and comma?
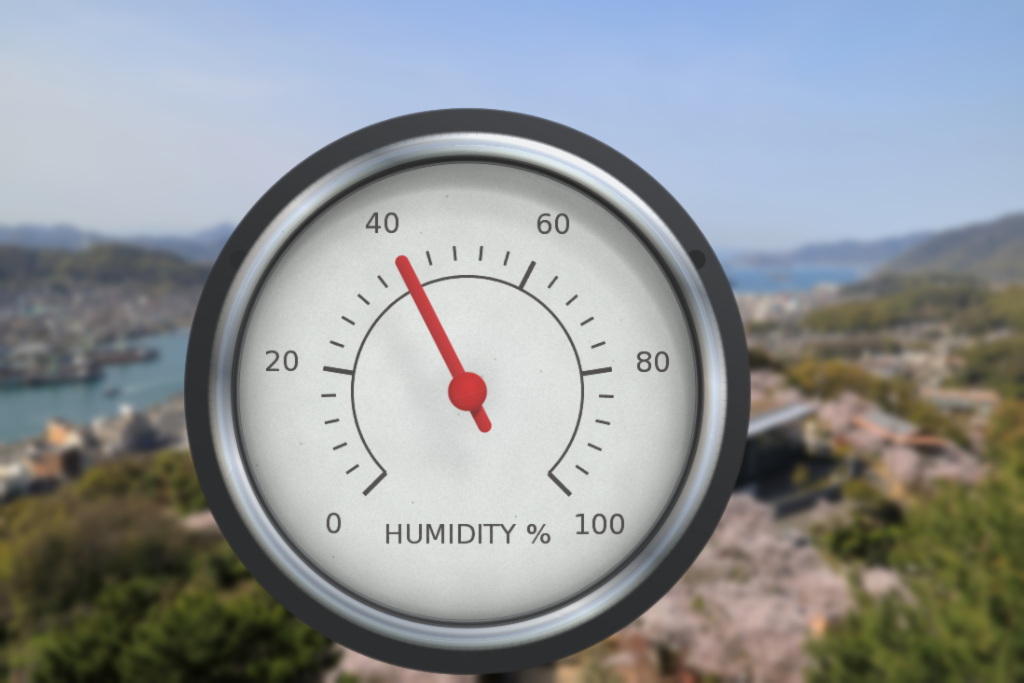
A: {"value": 40, "unit": "%"}
